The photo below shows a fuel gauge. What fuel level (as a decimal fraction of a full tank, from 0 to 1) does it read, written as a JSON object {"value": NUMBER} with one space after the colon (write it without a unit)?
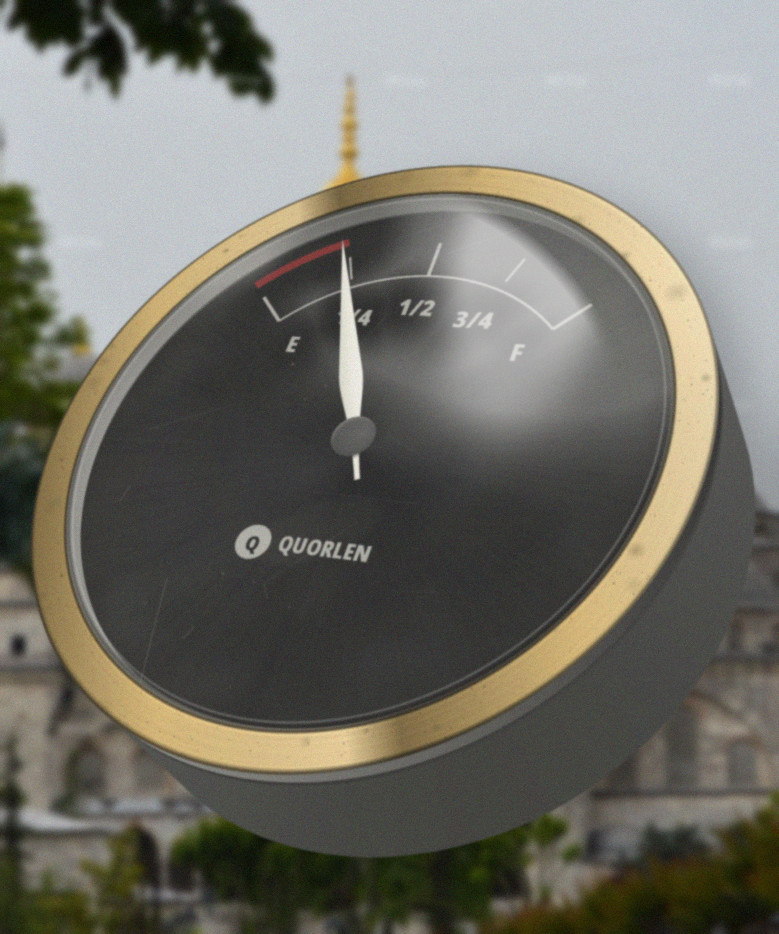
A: {"value": 0.25}
